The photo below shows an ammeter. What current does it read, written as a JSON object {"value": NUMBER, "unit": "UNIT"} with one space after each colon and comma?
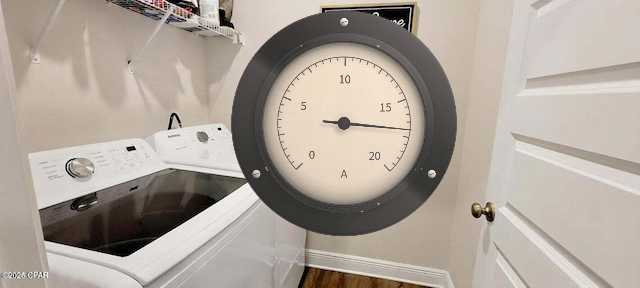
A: {"value": 17, "unit": "A"}
